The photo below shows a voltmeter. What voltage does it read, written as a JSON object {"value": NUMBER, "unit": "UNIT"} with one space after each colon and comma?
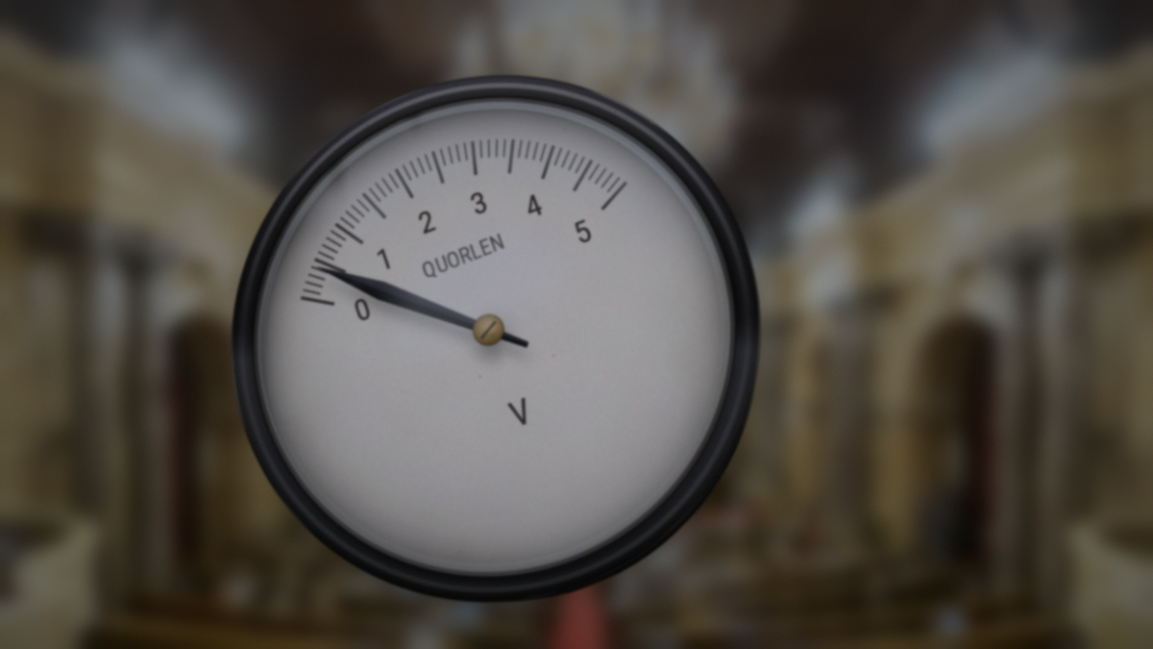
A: {"value": 0.4, "unit": "V"}
